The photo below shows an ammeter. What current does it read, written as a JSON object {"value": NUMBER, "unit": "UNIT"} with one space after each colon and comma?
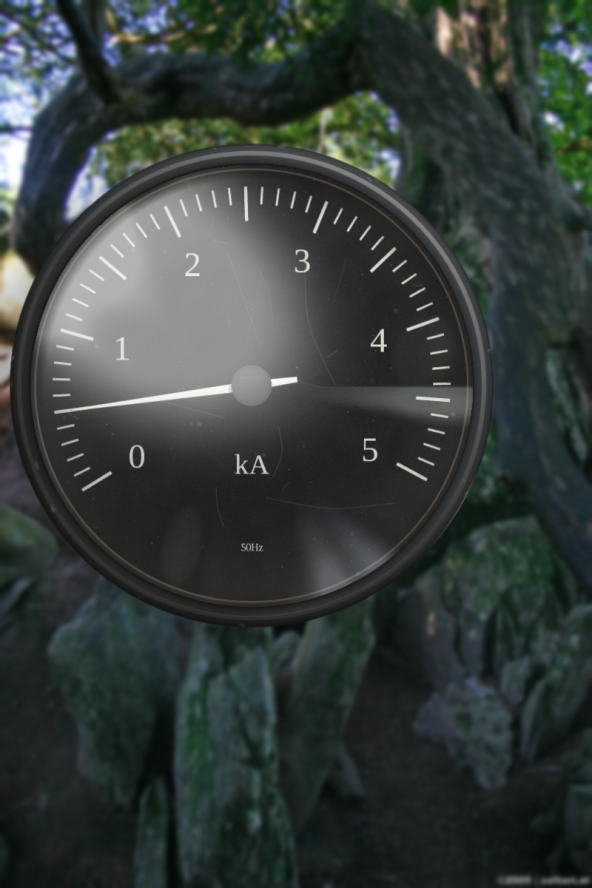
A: {"value": 0.5, "unit": "kA"}
